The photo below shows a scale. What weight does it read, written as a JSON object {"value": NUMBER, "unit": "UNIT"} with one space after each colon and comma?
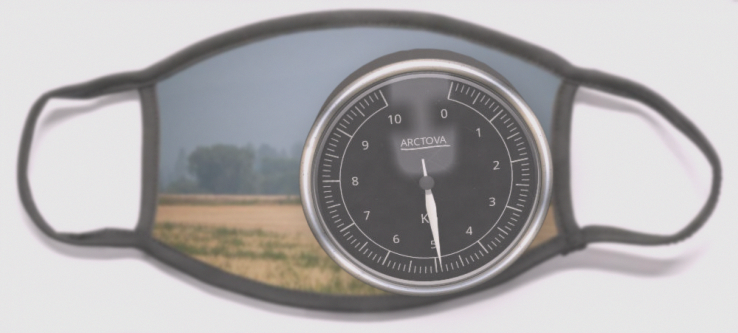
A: {"value": 4.9, "unit": "kg"}
